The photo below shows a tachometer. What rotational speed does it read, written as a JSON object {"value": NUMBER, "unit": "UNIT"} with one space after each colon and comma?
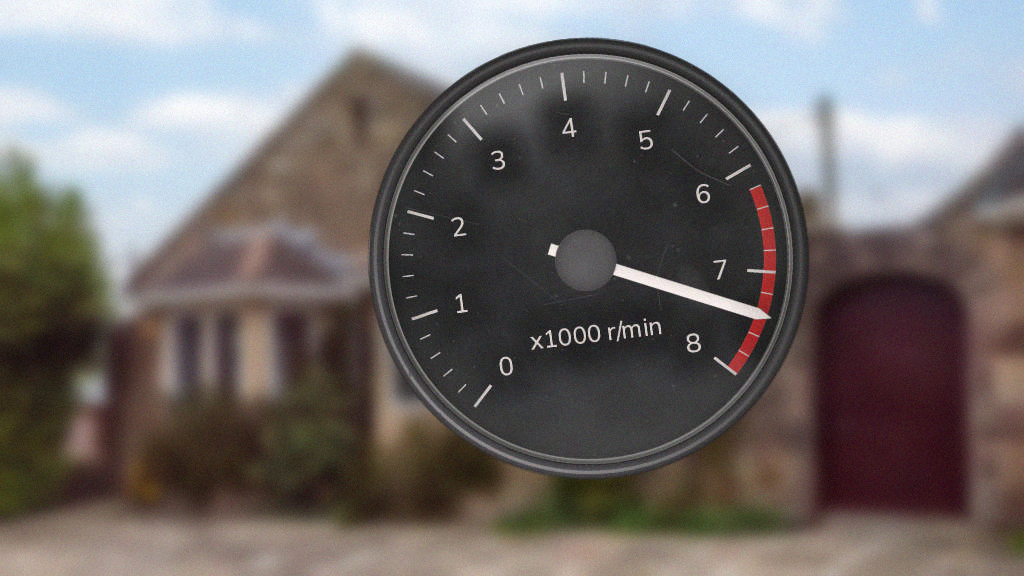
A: {"value": 7400, "unit": "rpm"}
